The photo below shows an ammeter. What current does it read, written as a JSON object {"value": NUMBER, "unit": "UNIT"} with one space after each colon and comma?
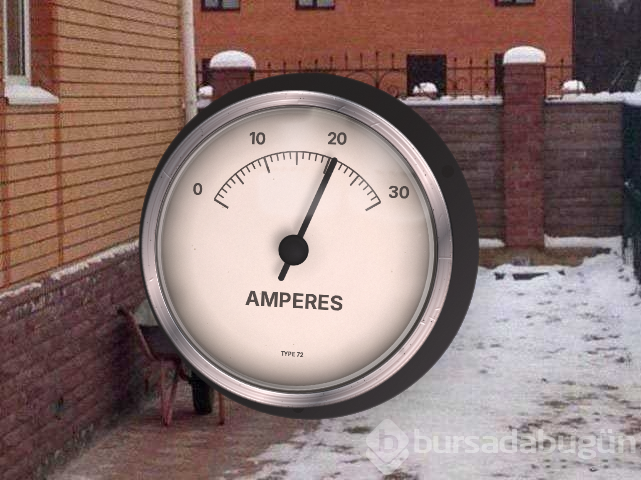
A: {"value": 21, "unit": "A"}
